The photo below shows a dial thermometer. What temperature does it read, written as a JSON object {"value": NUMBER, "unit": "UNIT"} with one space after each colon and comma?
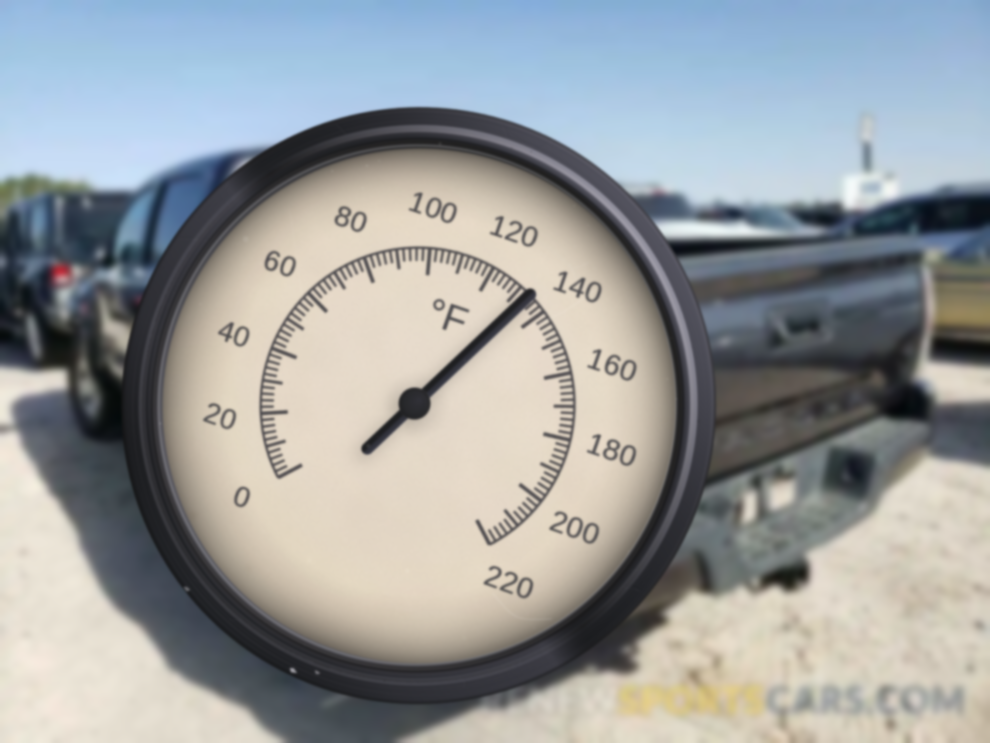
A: {"value": 134, "unit": "°F"}
